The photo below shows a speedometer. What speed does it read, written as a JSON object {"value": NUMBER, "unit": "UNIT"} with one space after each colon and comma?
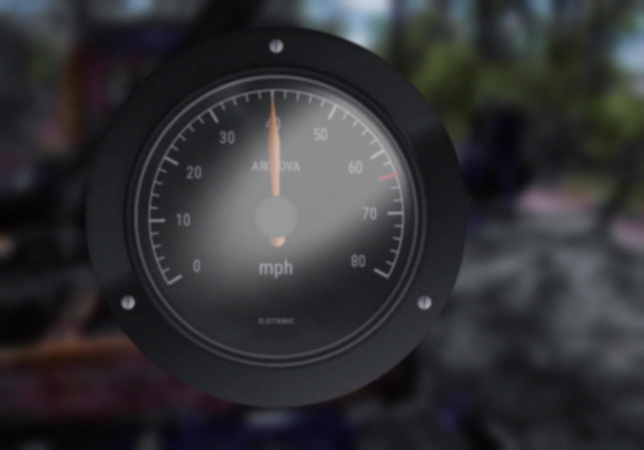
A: {"value": 40, "unit": "mph"}
